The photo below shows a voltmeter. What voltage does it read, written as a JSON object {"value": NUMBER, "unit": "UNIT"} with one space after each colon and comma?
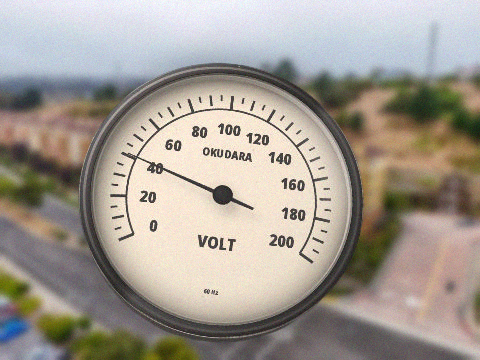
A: {"value": 40, "unit": "V"}
